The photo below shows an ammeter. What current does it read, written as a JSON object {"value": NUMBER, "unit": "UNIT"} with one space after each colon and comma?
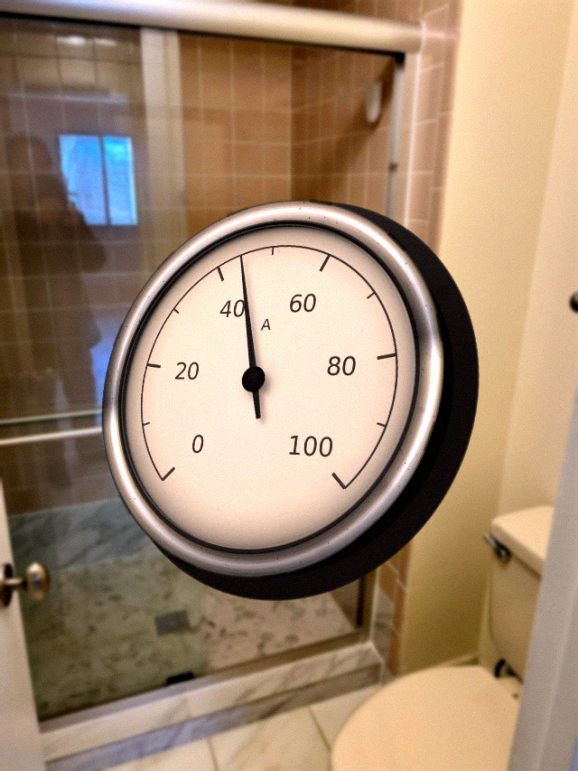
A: {"value": 45, "unit": "A"}
